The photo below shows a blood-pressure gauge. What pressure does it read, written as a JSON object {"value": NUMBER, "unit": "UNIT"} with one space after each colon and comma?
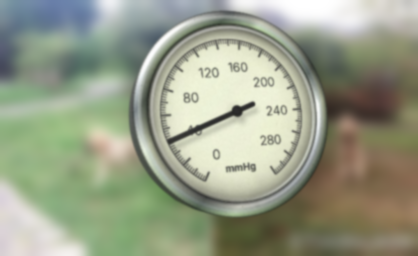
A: {"value": 40, "unit": "mmHg"}
